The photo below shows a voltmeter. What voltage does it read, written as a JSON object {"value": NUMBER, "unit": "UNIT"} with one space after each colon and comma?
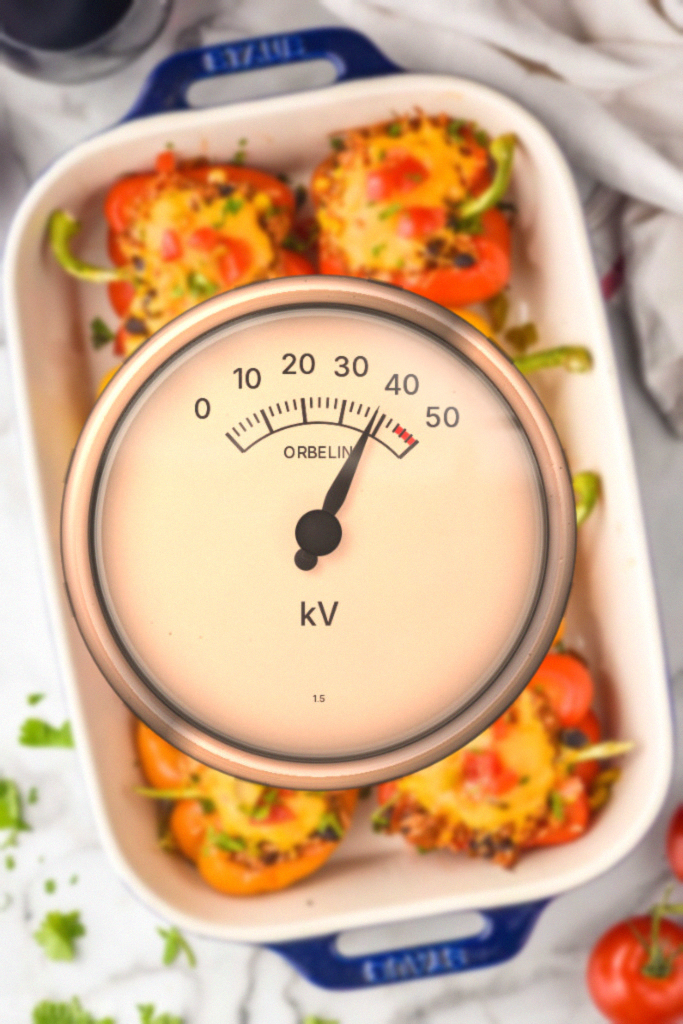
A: {"value": 38, "unit": "kV"}
